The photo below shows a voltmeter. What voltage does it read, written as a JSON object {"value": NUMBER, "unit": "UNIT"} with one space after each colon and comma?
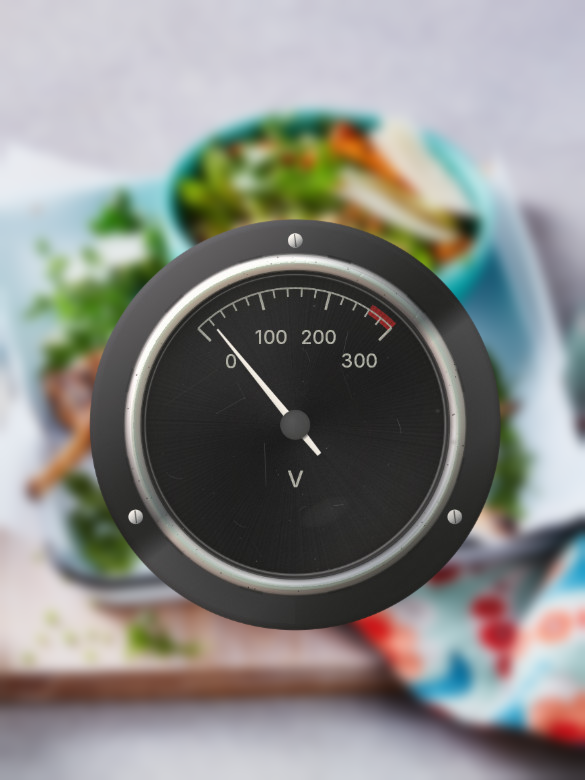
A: {"value": 20, "unit": "V"}
